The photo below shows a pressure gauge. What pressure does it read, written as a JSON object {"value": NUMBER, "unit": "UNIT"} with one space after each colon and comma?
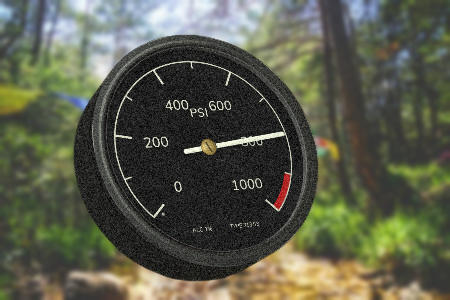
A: {"value": 800, "unit": "psi"}
